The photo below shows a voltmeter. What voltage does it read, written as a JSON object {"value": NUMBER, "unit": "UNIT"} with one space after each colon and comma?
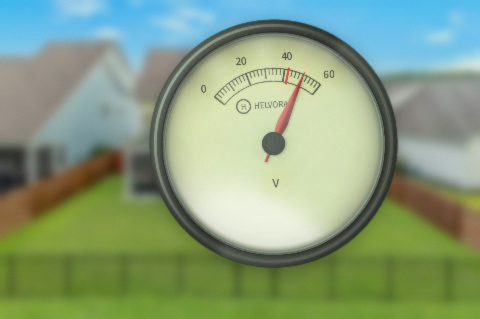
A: {"value": 50, "unit": "V"}
